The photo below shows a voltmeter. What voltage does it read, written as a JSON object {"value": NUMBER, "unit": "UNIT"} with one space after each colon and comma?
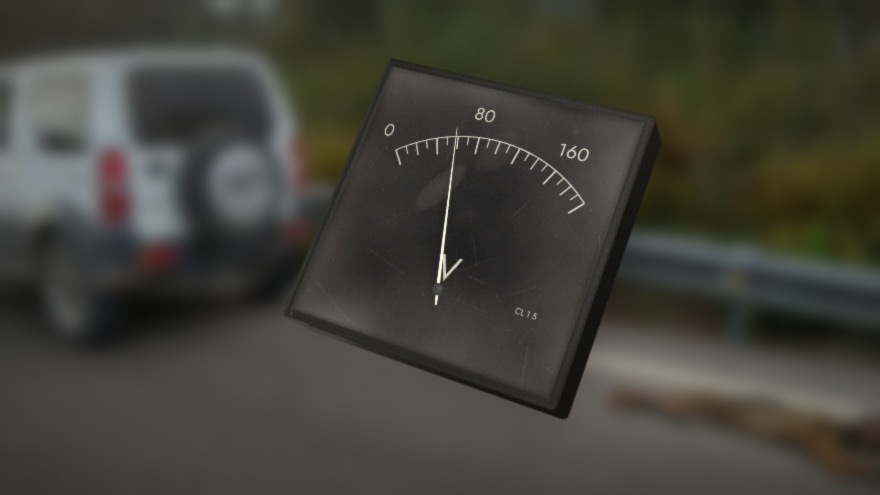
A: {"value": 60, "unit": "V"}
